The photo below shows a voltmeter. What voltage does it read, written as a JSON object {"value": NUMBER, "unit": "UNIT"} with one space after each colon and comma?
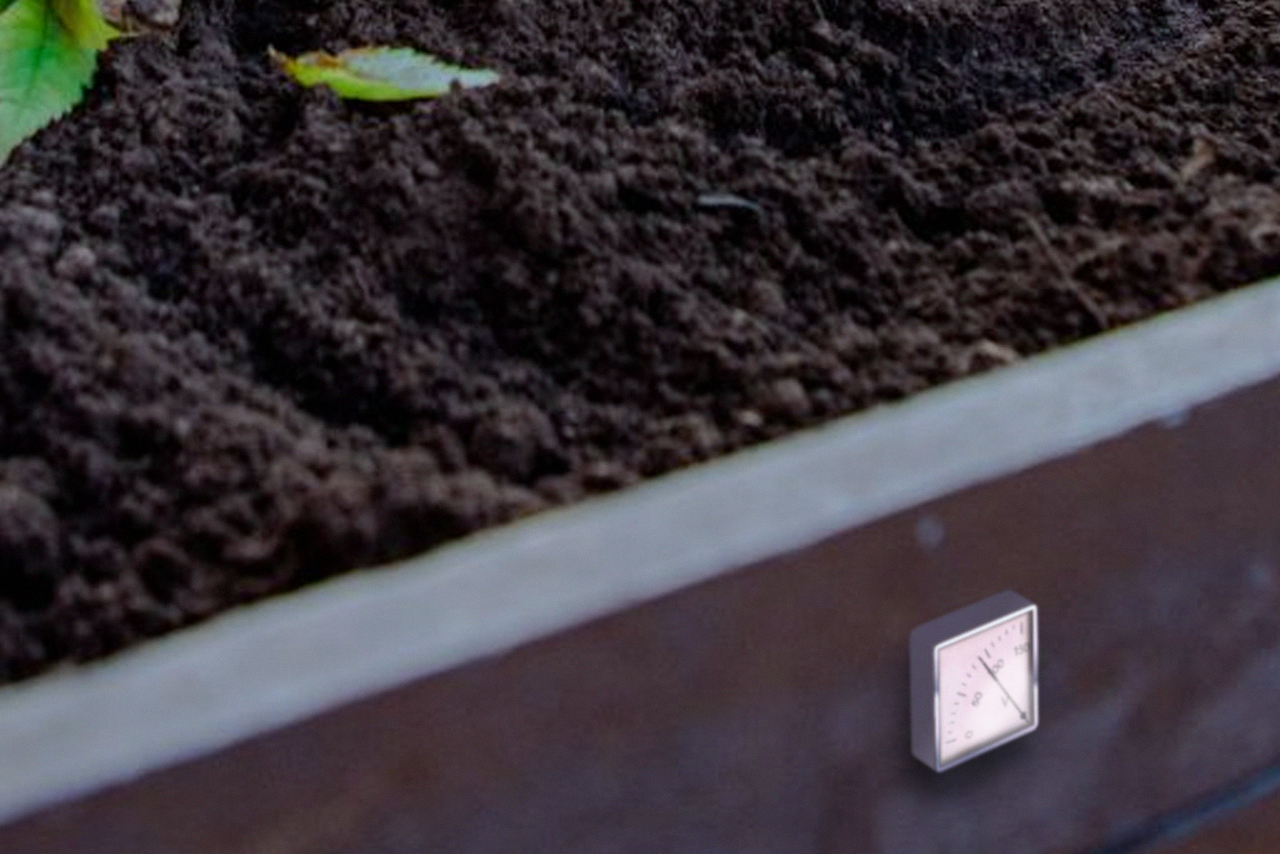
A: {"value": 90, "unit": "V"}
